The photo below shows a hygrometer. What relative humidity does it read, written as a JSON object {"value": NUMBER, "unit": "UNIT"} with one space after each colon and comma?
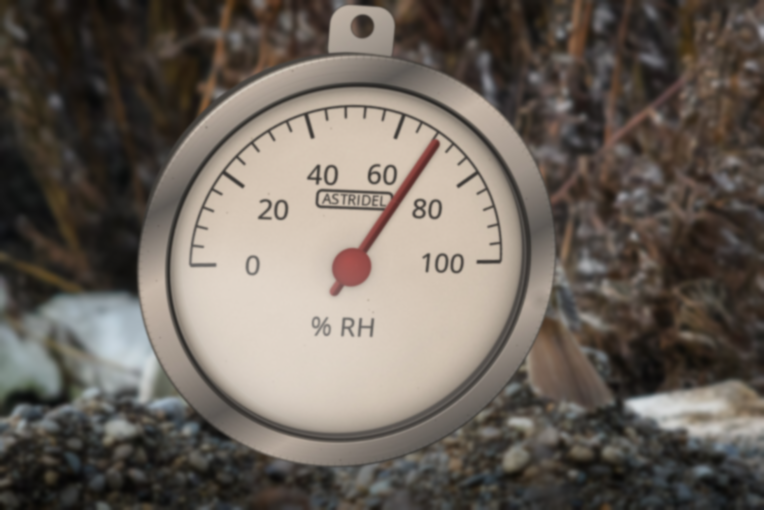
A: {"value": 68, "unit": "%"}
